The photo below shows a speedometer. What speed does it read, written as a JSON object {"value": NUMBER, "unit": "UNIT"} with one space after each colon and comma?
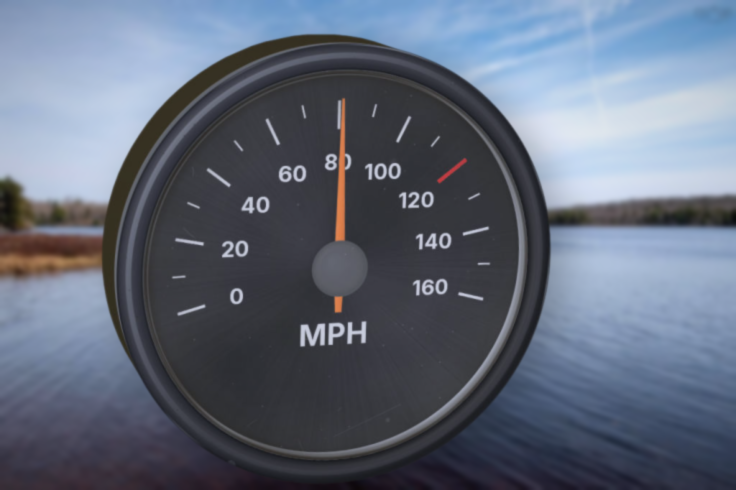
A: {"value": 80, "unit": "mph"}
